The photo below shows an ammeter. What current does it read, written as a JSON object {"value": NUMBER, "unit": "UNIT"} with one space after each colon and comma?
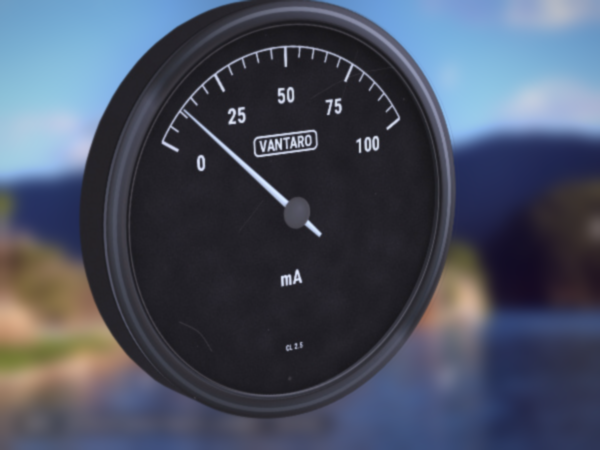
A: {"value": 10, "unit": "mA"}
